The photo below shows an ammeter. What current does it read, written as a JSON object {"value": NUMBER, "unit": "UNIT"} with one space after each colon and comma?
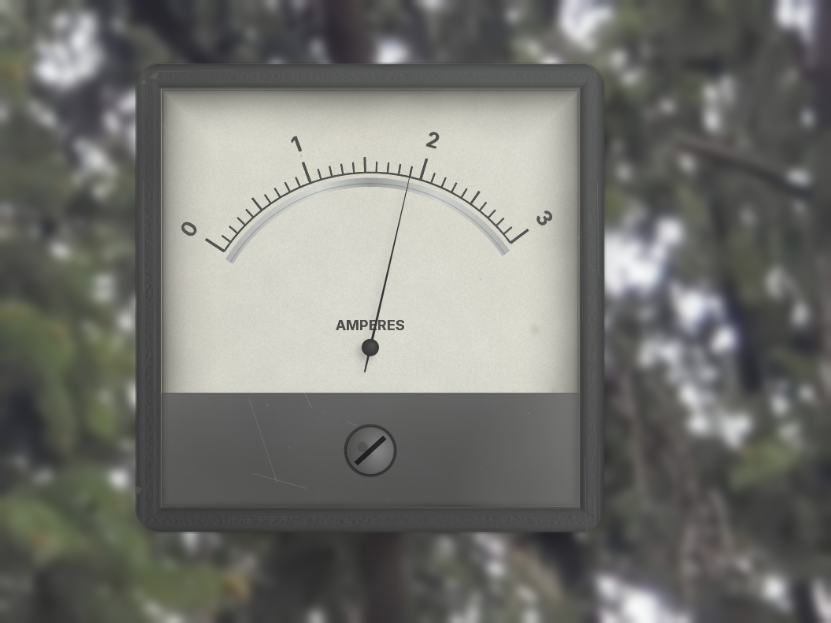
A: {"value": 1.9, "unit": "A"}
